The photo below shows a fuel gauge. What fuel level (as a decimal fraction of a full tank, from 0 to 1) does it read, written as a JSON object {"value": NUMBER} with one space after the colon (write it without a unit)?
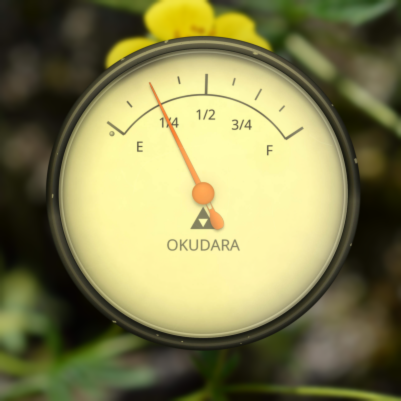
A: {"value": 0.25}
